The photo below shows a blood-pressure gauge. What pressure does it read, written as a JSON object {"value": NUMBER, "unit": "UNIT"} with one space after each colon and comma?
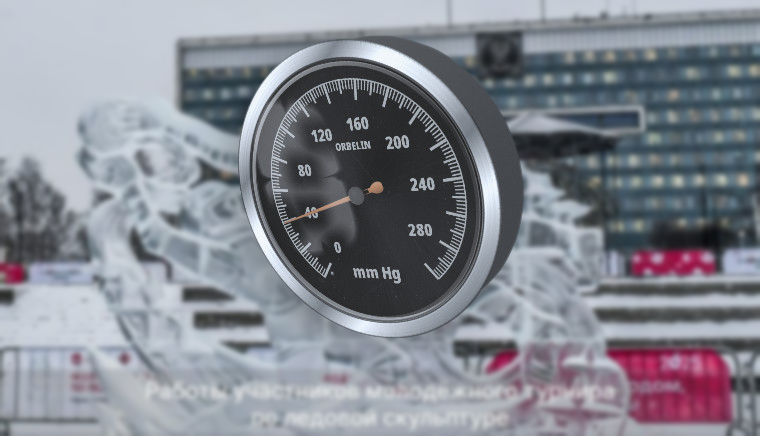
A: {"value": 40, "unit": "mmHg"}
